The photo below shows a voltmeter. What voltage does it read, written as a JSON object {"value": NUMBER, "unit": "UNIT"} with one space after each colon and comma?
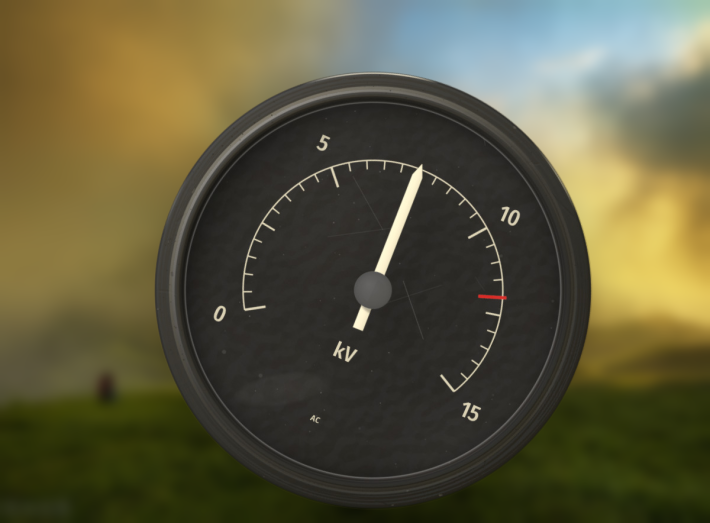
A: {"value": 7.5, "unit": "kV"}
